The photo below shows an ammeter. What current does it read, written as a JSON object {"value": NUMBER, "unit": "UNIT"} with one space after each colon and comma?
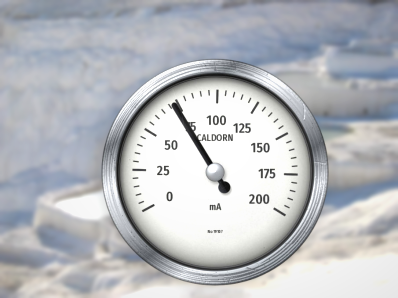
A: {"value": 72.5, "unit": "mA"}
